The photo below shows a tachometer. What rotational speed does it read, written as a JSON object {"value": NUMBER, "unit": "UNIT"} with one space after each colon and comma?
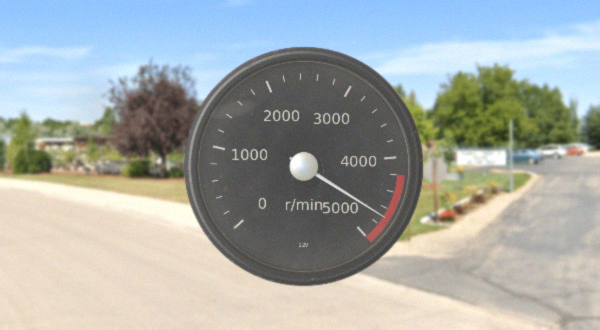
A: {"value": 4700, "unit": "rpm"}
